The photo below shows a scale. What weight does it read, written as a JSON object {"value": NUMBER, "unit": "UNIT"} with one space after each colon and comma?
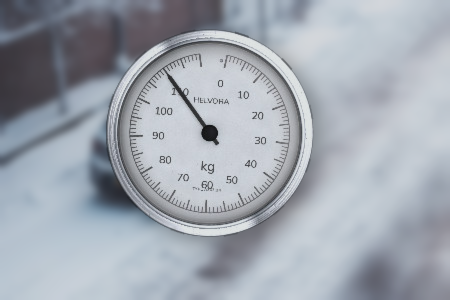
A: {"value": 110, "unit": "kg"}
